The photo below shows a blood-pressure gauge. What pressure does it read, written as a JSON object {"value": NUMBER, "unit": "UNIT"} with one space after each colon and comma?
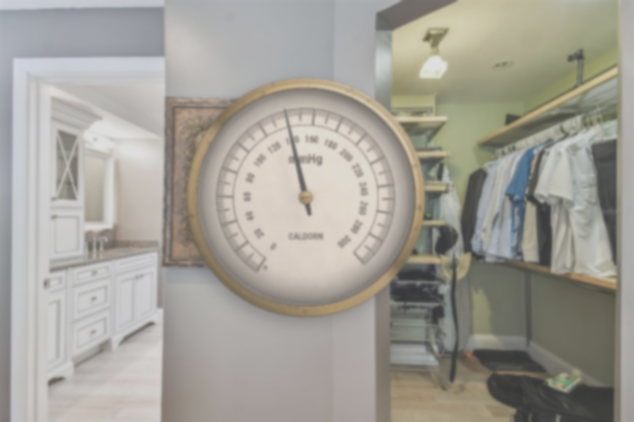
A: {"value": 140, "unit": "mmHg"}
